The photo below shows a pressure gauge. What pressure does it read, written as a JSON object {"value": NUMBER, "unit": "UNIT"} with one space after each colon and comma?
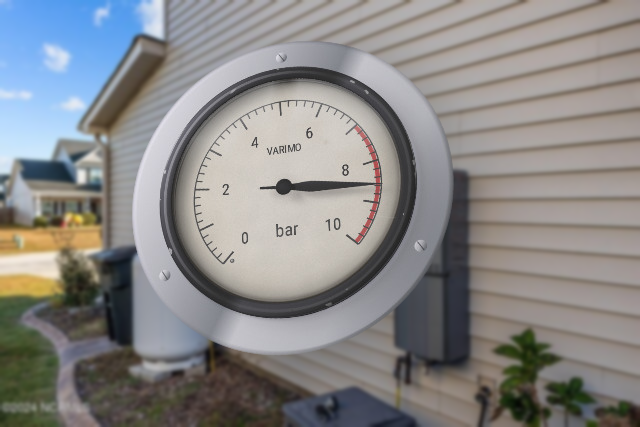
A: {"value": 8.6, "unit": "bar"}
